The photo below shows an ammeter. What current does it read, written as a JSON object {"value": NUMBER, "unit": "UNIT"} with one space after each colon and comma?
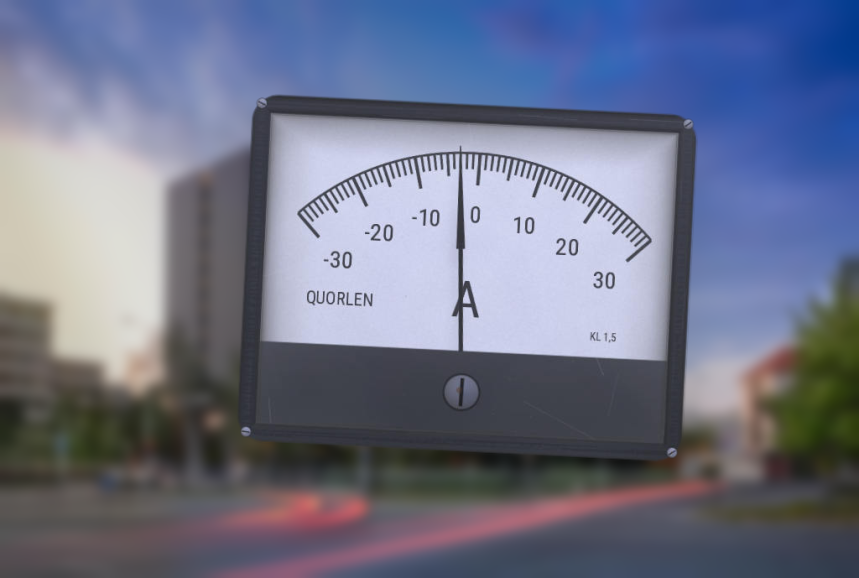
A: {"value": -3, "unit": "A"}
